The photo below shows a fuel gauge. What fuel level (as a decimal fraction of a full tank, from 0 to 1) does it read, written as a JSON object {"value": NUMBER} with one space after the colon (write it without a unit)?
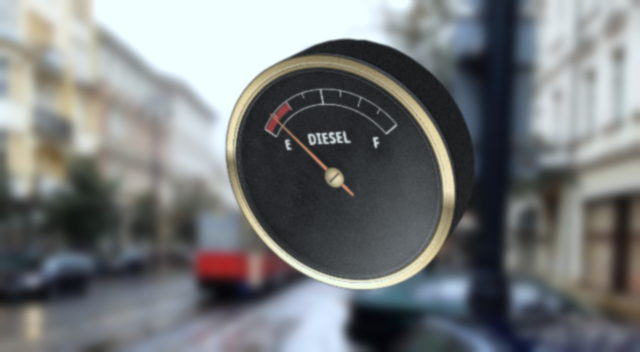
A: {"value": 0.125}
